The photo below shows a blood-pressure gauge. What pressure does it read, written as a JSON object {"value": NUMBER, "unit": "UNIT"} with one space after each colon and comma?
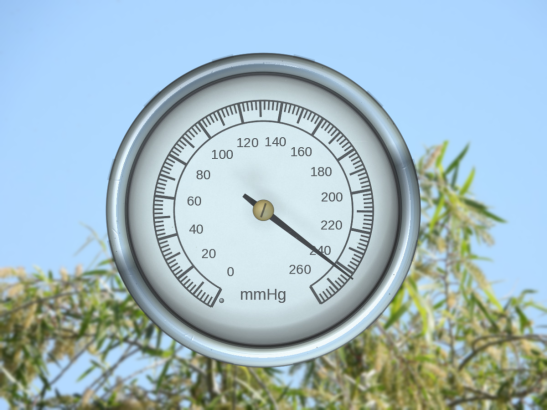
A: {"value": 242, "unit": "mmHg"}
